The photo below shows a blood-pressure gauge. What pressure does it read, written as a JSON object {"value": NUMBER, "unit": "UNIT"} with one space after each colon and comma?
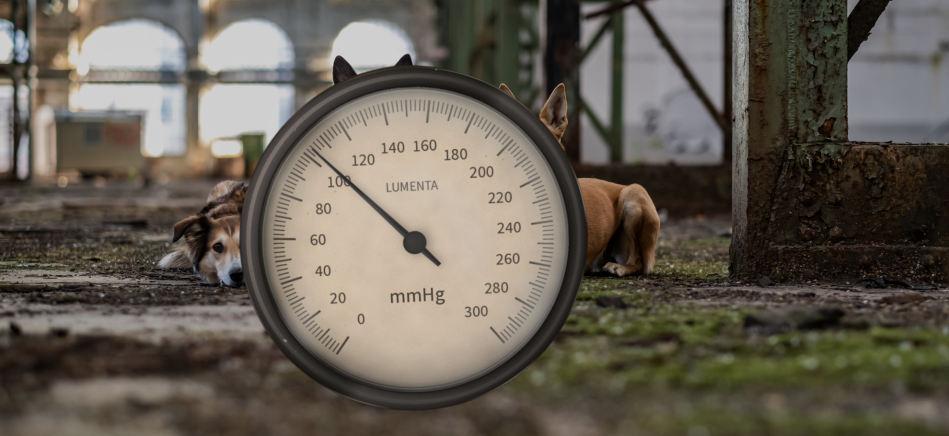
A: {"value": 104, "unit": "mmHg"}
